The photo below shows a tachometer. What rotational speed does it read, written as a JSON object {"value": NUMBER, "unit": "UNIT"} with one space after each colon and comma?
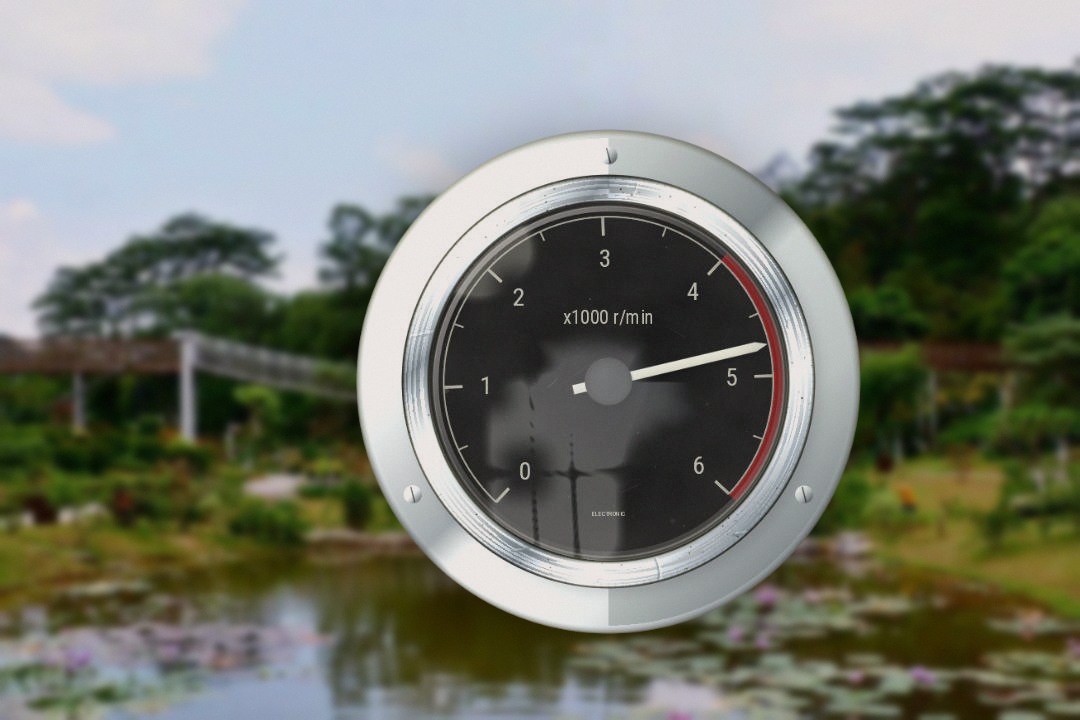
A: {"value": 4750, "unit": "rpm"}
